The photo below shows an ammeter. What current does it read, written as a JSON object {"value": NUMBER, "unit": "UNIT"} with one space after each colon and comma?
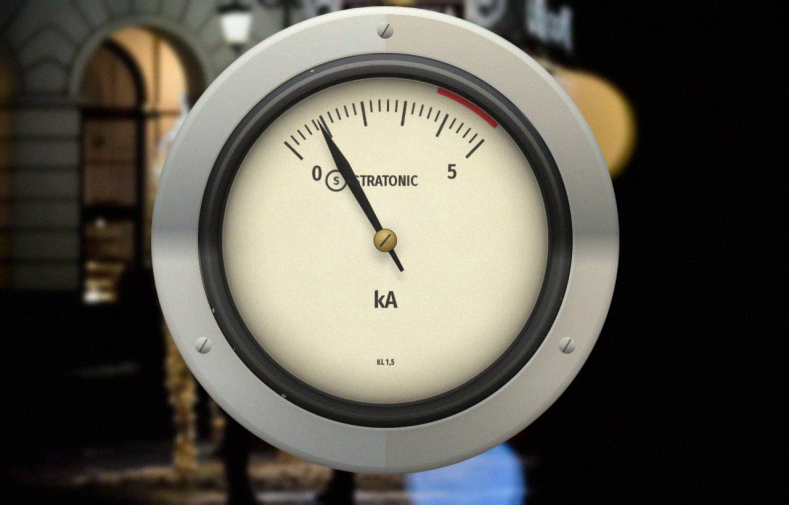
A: {"value": 0.9, "unit": "kA"}
